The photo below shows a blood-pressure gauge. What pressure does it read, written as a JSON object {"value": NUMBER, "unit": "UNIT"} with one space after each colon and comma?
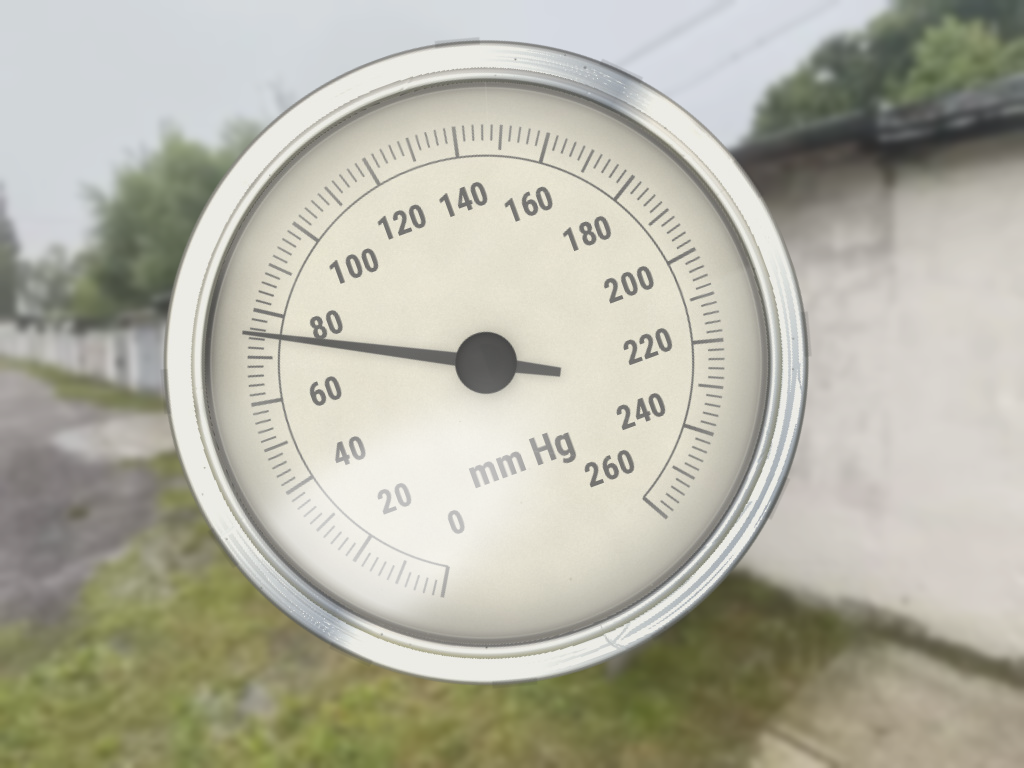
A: {"value": 75, "unit": "mmHg"}
